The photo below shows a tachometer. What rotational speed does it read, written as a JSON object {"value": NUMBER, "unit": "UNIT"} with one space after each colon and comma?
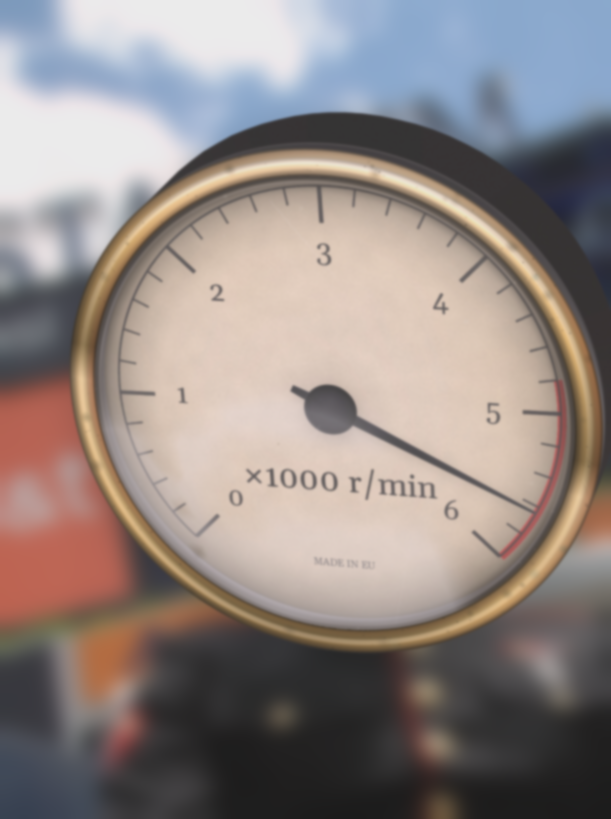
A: {"value": 5600, "unit": "rpm"}
